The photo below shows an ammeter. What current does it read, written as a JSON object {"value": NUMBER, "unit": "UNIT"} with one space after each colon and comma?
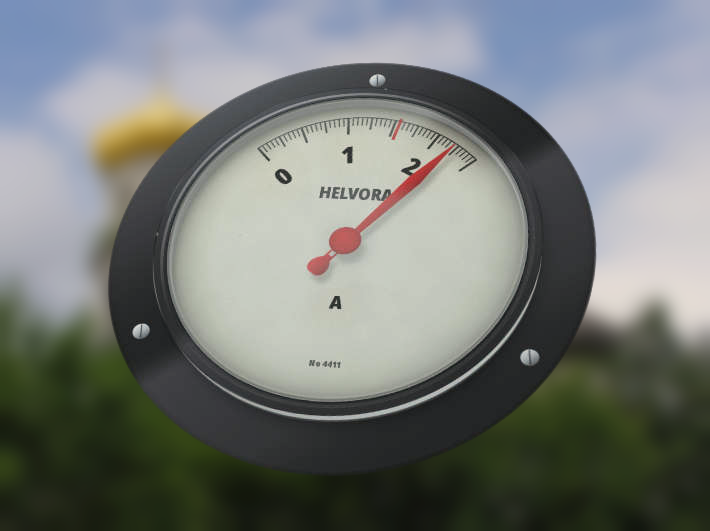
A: {"value": 2.25, "unit": "A"}
